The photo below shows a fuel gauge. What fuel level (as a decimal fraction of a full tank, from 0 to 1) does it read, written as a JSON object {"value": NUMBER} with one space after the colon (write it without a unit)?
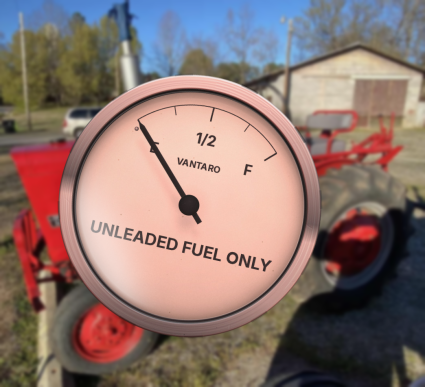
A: {"value": 0}
